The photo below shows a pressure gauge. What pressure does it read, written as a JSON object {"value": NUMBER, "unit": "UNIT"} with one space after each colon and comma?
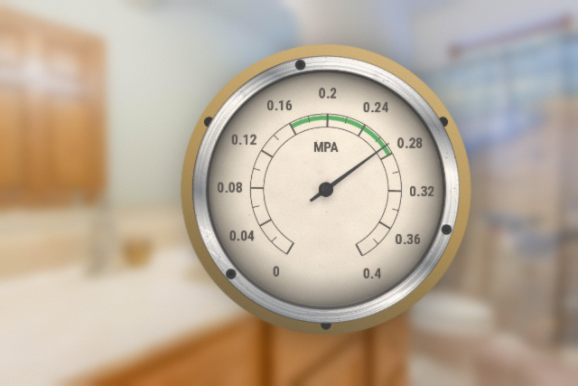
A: {"value": 0.27, "unit": "MPa"}
